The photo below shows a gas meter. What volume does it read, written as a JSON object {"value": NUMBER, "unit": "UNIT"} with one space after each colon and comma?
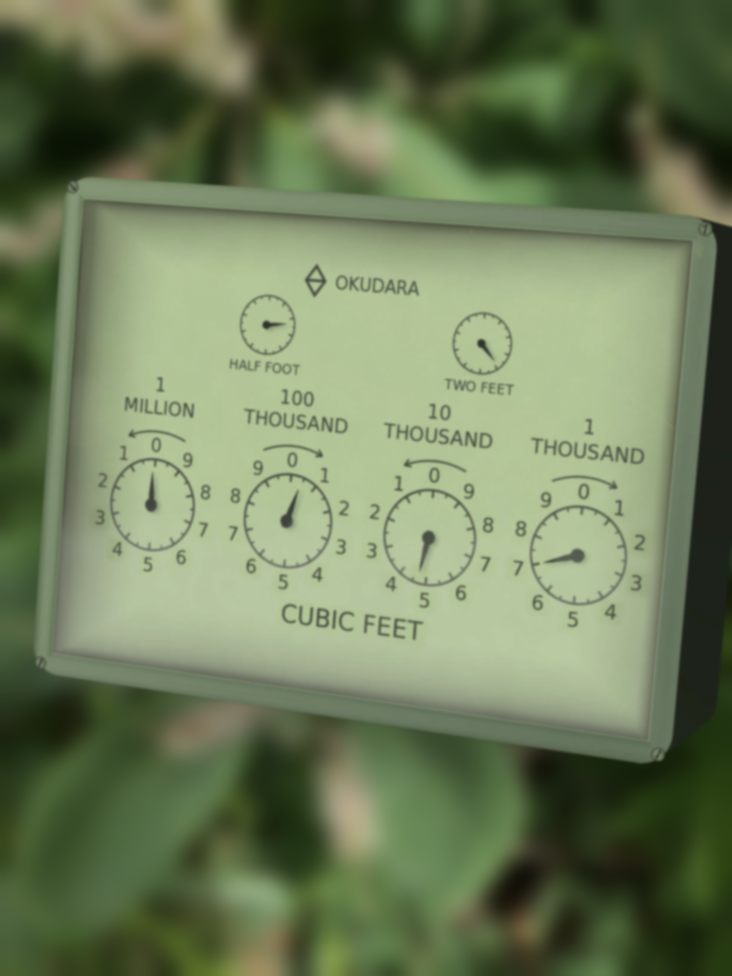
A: {"value": 4700, "unit": "ft³"}
